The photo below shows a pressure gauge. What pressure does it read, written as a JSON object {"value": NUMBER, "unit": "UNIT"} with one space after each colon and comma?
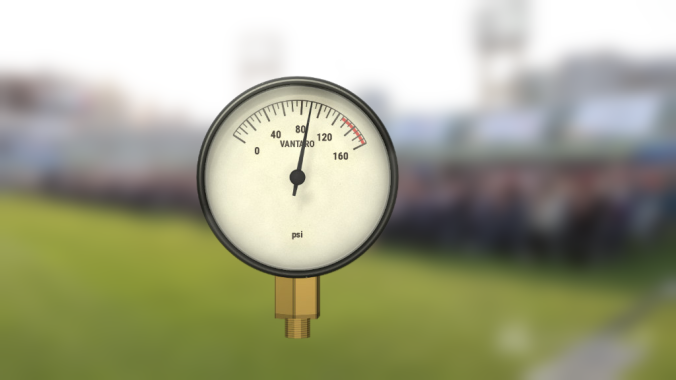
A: {"value": 90, "unit": "psi"}
